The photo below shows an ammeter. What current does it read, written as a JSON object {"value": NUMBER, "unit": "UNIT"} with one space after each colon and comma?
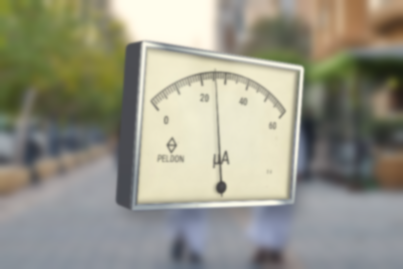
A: {"value": 25, "unit": "µA"}
